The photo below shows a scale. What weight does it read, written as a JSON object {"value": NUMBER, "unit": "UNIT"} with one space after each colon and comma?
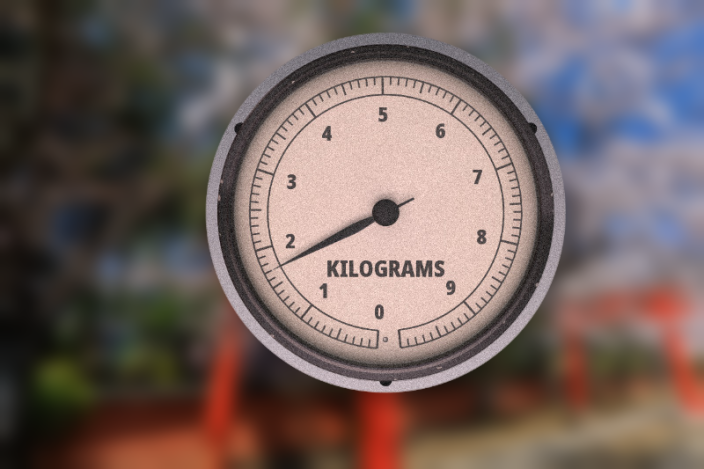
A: {"value": 1.7, "unit": "kg"}
